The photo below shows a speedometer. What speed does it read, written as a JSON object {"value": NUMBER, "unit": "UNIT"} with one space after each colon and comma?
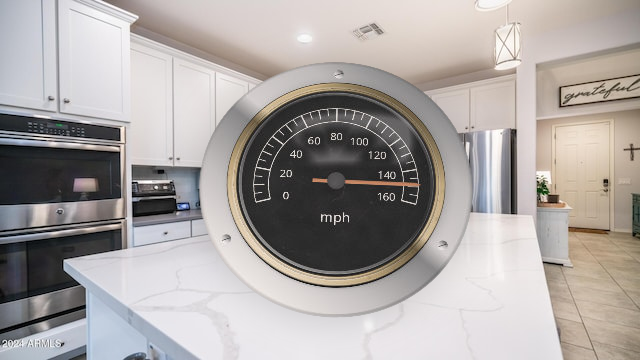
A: {"value": 150, "unit": "mph"}
